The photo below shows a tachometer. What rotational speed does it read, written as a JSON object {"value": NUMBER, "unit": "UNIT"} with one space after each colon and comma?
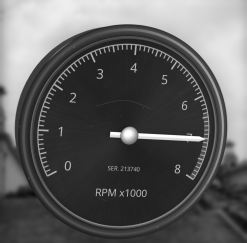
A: {"value": 7000, "unit": "rpm"}
